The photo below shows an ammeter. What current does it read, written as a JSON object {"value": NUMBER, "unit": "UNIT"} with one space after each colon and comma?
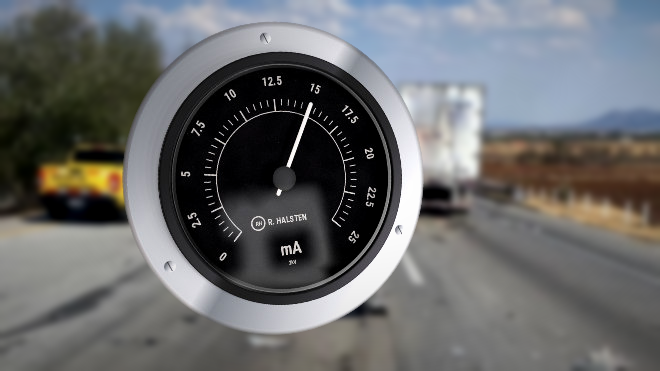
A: {"value": 15, "unit": "mA"}
